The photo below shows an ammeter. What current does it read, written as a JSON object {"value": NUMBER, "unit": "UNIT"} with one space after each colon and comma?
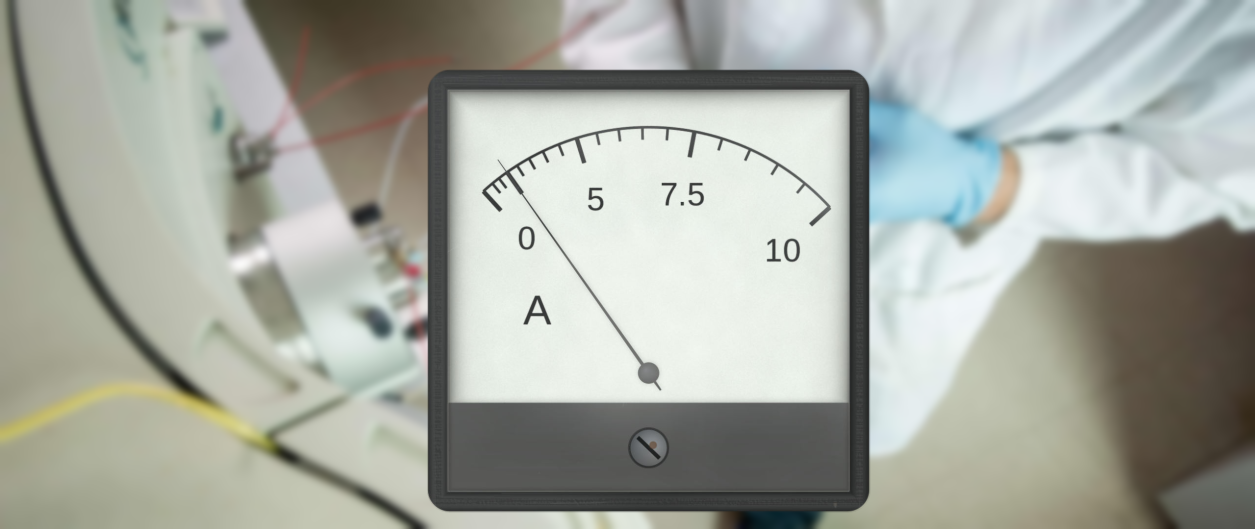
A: {"value": 2.5, "unit": "A"}
